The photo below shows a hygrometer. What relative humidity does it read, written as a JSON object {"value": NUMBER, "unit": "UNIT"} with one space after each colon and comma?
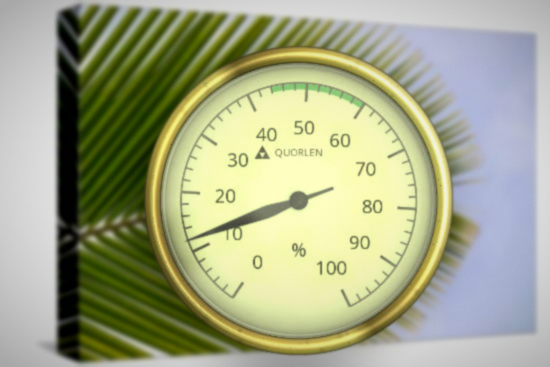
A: {"value": 12, "unit": "%"}
